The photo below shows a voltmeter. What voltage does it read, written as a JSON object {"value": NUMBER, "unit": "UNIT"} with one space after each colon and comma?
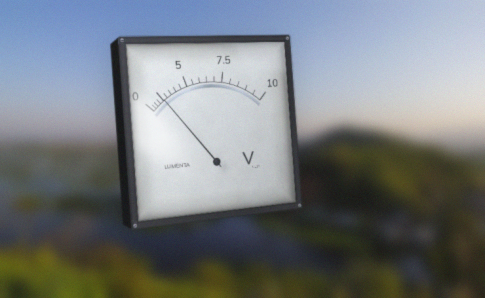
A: {"value": 2.5, "unit": "V"}
